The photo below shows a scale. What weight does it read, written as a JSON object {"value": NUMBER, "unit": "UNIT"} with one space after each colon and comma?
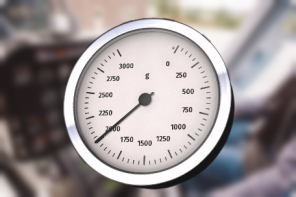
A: {"value": 2000, "unit": "g"}
